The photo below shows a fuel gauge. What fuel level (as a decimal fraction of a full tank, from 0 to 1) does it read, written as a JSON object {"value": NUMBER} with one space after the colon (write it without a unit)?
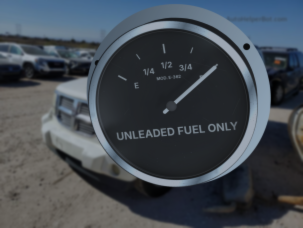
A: {"value": 1}
